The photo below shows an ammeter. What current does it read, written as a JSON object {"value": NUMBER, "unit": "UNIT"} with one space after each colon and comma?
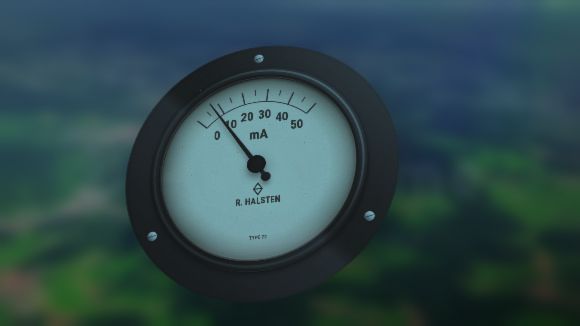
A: {"value": 7.5, "unit": "mA"}
